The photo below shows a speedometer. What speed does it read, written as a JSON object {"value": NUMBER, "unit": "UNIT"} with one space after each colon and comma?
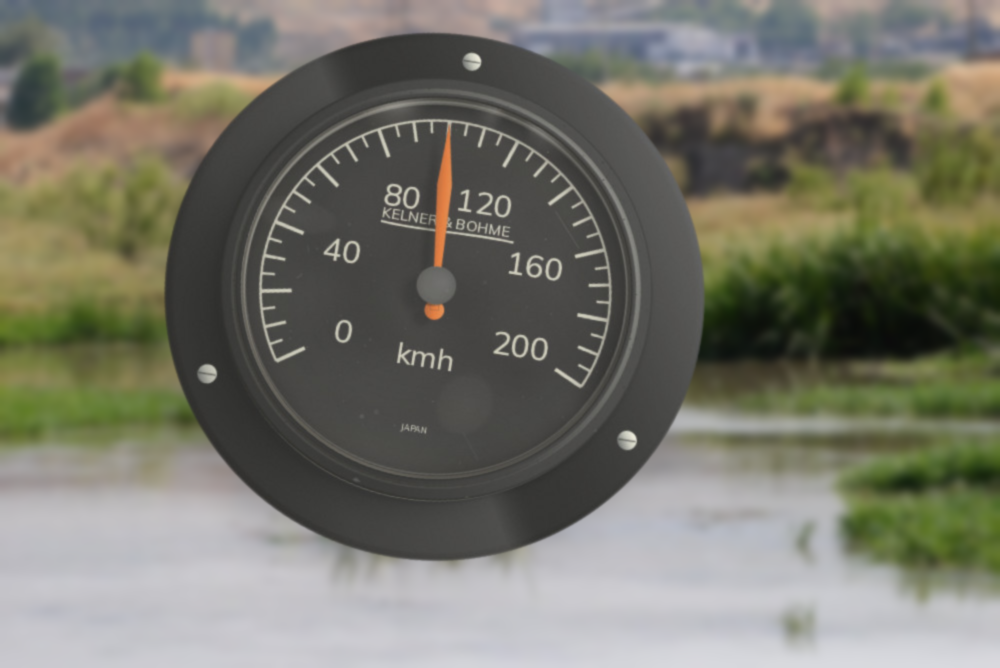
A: {"value": 100, "unit": "km/h"}
